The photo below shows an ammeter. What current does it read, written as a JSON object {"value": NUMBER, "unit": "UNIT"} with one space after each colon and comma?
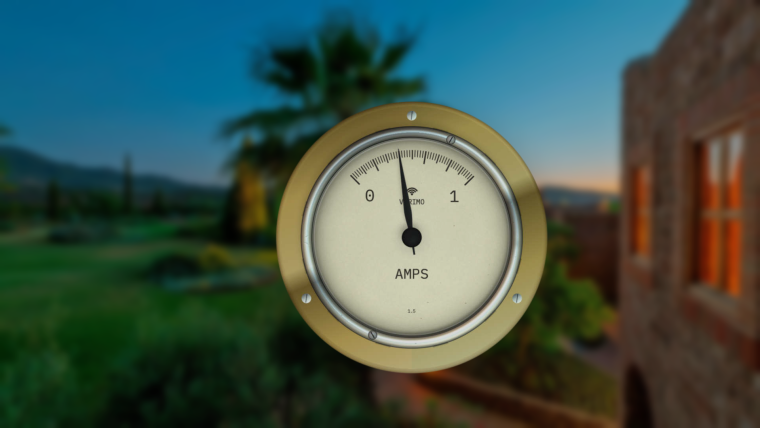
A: {"value": 0.4, "unit": "A"}
